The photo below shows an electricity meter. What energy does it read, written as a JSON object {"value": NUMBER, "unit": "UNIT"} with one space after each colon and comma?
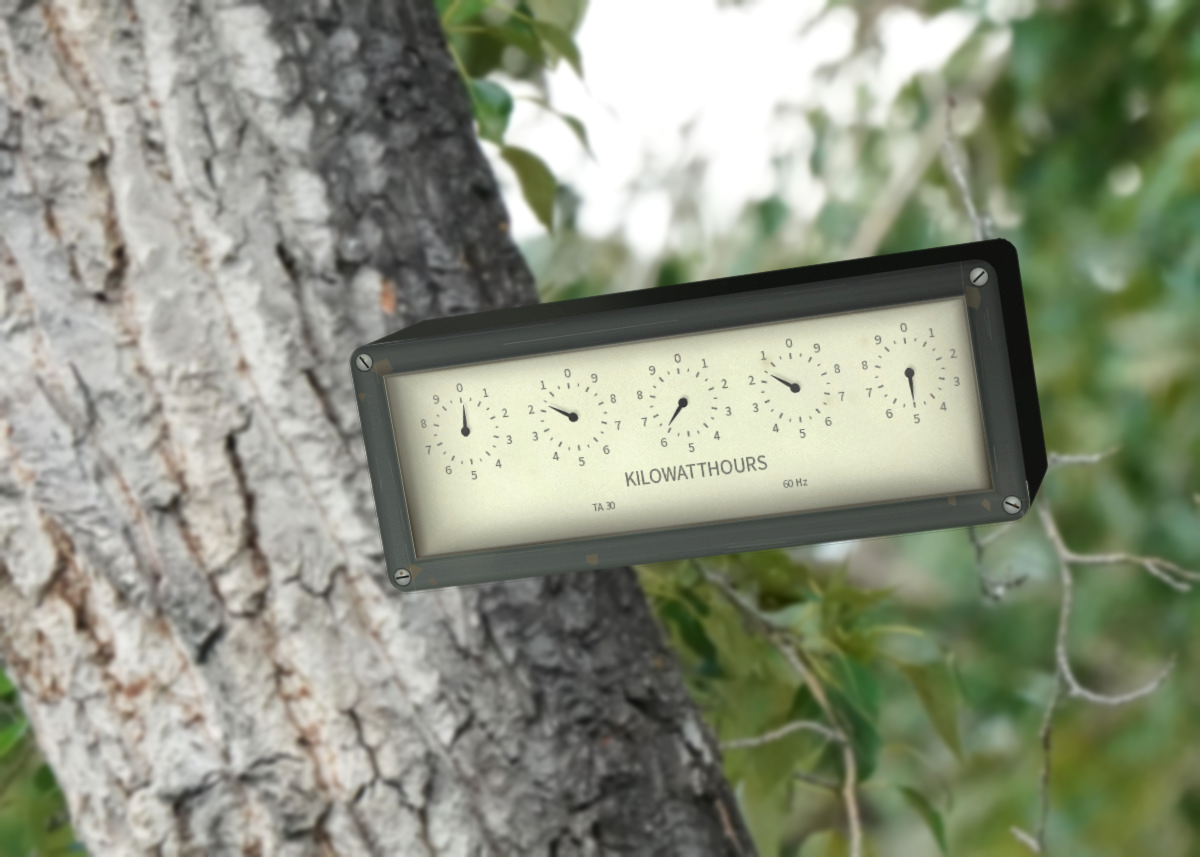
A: {"value": 1615, "unit": "kWh"}
